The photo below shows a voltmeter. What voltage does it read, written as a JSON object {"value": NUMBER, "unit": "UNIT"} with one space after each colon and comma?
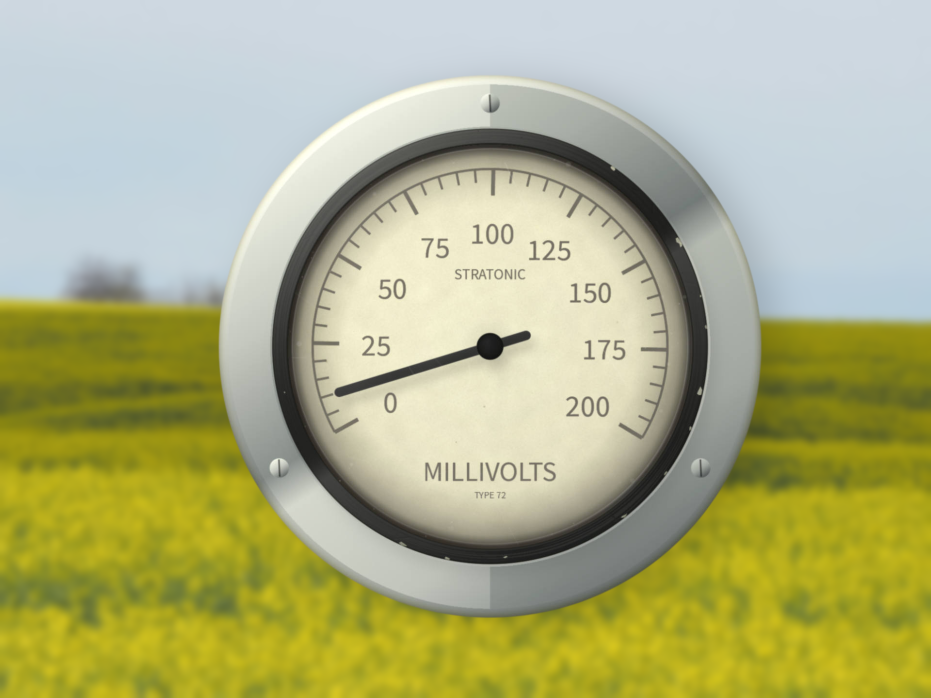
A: {"value": 10, "unit": "mV"}
